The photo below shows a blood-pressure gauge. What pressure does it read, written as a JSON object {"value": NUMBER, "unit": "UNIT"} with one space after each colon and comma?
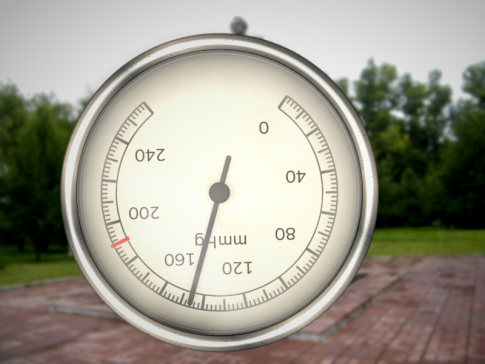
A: {"value": 146, "unit": "mmHg"}
